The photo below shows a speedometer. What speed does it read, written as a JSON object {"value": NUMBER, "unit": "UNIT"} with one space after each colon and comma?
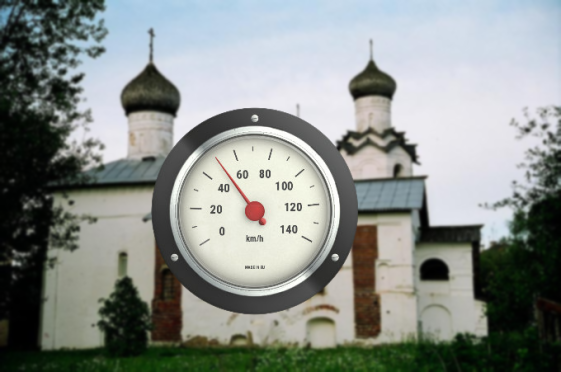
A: {"value": 50, "unit": "km/h"}
